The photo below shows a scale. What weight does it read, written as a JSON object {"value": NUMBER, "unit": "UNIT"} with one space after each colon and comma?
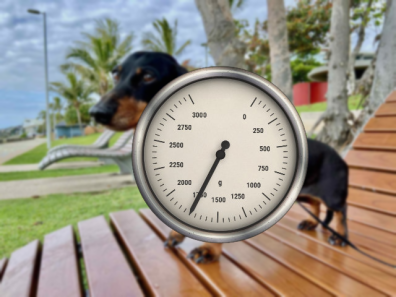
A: {"value": 1750, "unit": "g"}
